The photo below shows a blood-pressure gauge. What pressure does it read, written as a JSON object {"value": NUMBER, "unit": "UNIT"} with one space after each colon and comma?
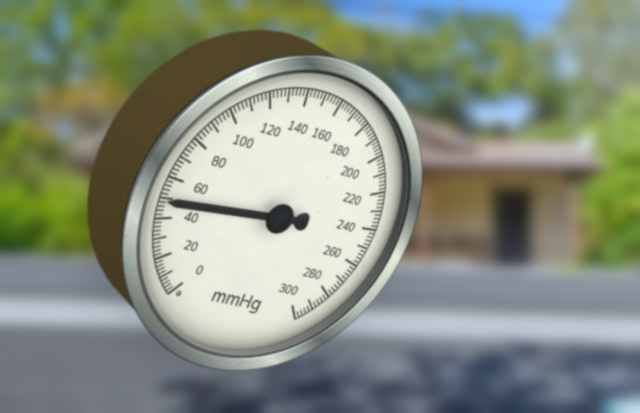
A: {"value": 50, "unit": "mmHg"}
